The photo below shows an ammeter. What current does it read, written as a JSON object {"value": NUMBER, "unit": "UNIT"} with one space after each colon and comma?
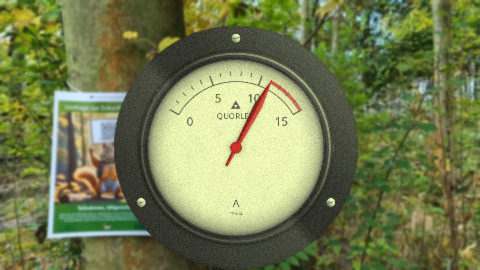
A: {"value": 11, "unit": "A"}
